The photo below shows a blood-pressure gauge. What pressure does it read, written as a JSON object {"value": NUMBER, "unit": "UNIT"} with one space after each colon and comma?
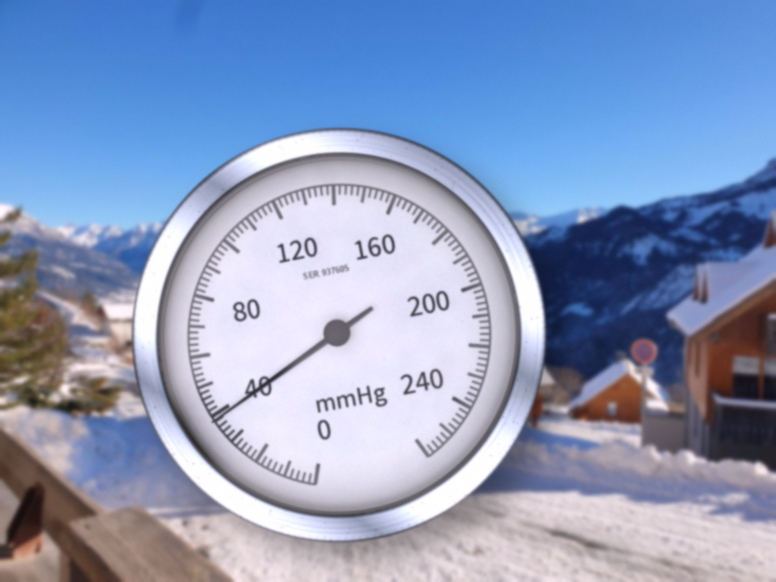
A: {"value": 38, "unit": "mmHg"}
